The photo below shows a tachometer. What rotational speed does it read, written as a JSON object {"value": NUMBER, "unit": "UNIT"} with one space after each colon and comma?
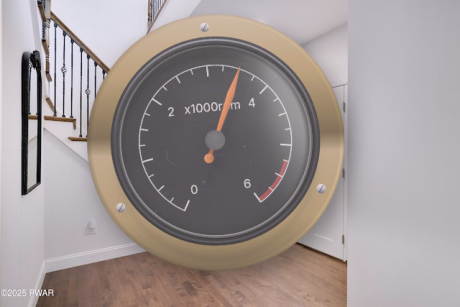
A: {"value": 3500, "unit": "rpm"}
